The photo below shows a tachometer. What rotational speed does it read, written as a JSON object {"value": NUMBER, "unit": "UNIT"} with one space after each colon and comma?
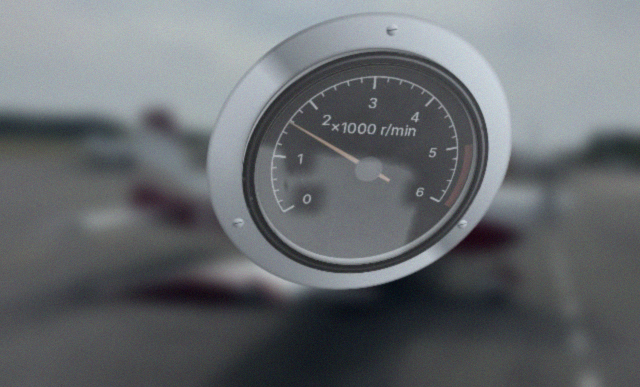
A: {"value": 1600, "unit": "rpm"}
